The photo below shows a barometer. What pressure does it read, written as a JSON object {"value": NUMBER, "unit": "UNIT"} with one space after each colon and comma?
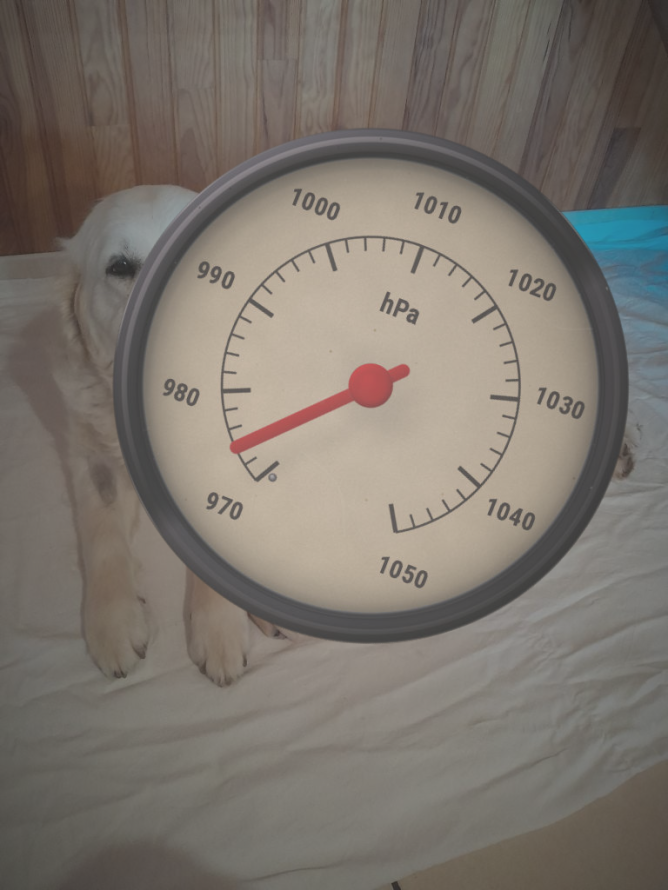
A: {"value": 974, "unit": "hPa"}
